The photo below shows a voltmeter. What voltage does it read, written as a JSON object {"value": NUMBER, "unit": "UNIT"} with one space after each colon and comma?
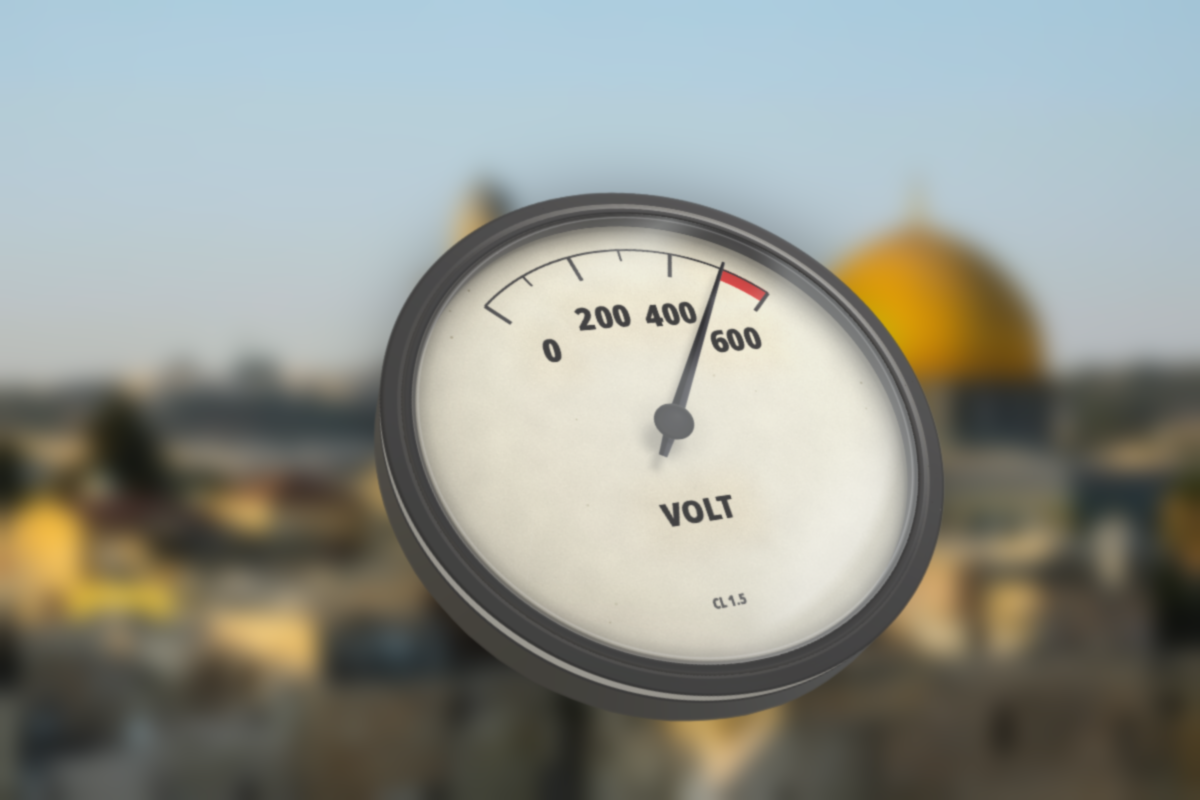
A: {"value": 500, "unit": "V"}
